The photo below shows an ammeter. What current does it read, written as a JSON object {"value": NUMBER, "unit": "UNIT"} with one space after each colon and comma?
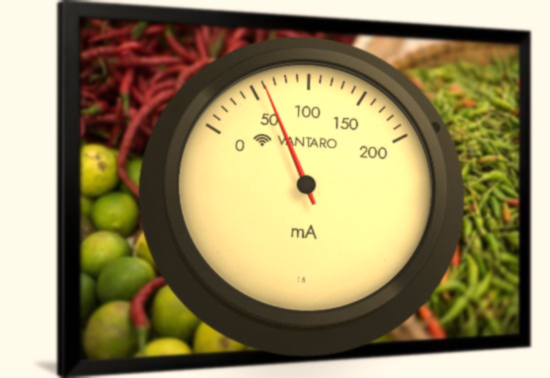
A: {"value": 60, "unit": "mA"}
